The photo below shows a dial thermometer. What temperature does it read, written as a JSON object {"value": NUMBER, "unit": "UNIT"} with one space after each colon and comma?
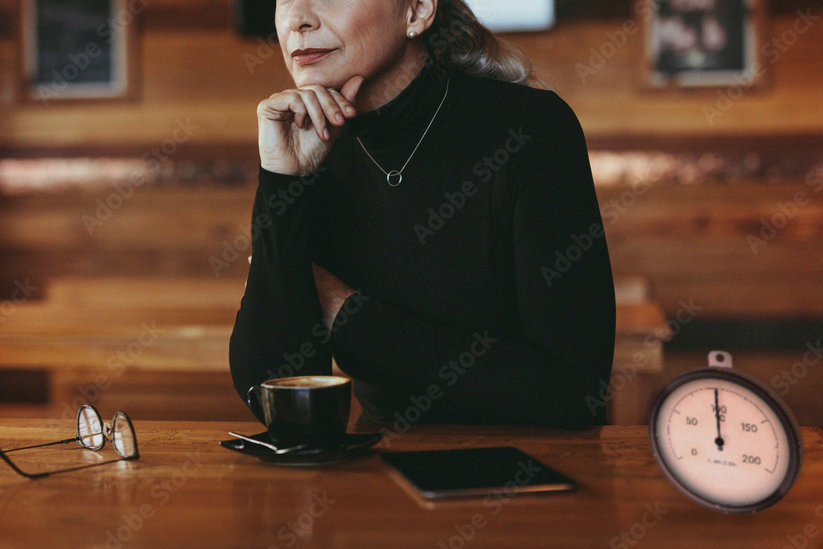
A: {"value": 100, "unit": "°C"}
